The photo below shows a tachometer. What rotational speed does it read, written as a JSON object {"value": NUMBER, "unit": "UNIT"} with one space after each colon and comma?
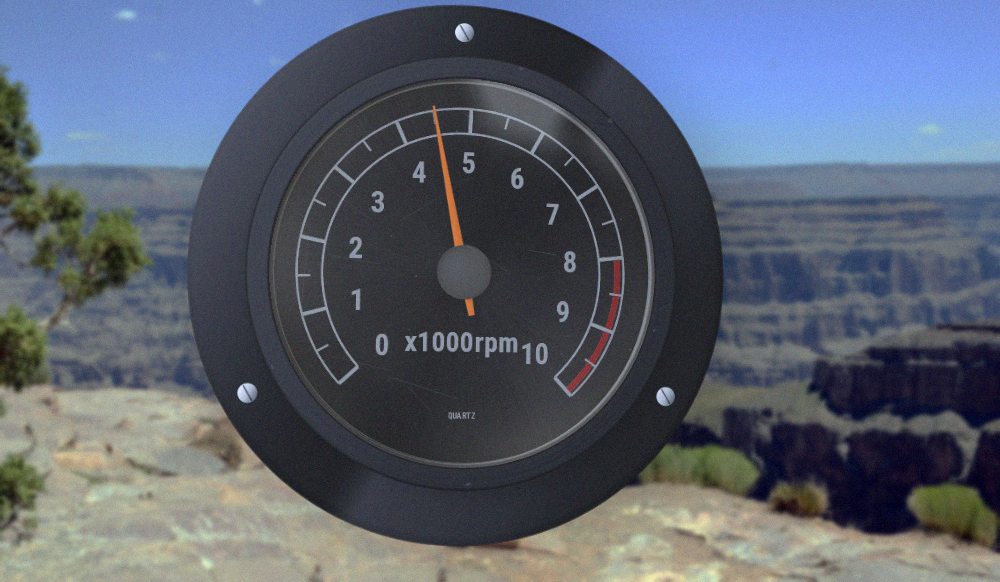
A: {"value": 4500, "unit": "rpm"}
